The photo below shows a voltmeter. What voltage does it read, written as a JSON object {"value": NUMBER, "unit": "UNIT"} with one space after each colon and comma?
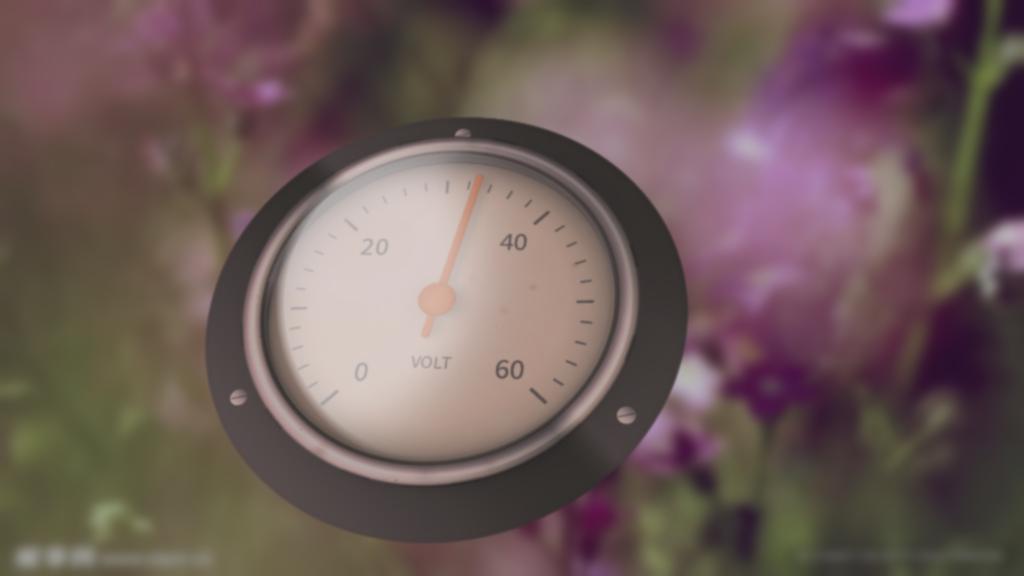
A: {"value": 33, "unit": "V"}
